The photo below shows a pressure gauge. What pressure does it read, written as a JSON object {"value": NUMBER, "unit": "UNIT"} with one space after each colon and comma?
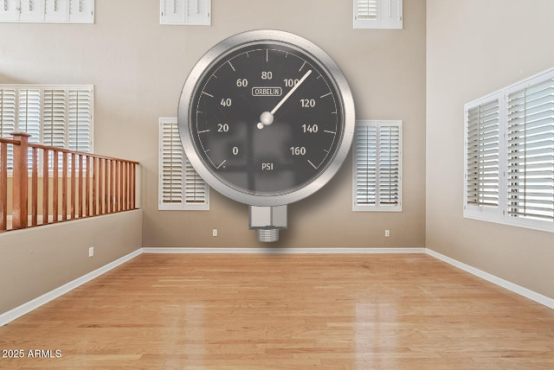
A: {"value": 105, "unit": "psi"}
